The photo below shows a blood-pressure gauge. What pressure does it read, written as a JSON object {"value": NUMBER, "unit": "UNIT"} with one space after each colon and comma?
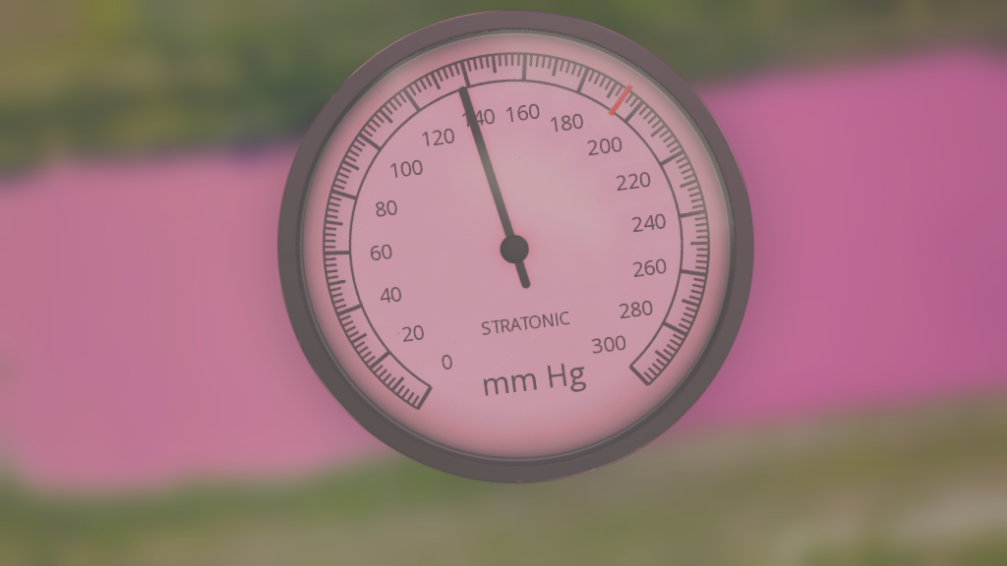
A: {"value": 138, "unit": "mmHg"}
